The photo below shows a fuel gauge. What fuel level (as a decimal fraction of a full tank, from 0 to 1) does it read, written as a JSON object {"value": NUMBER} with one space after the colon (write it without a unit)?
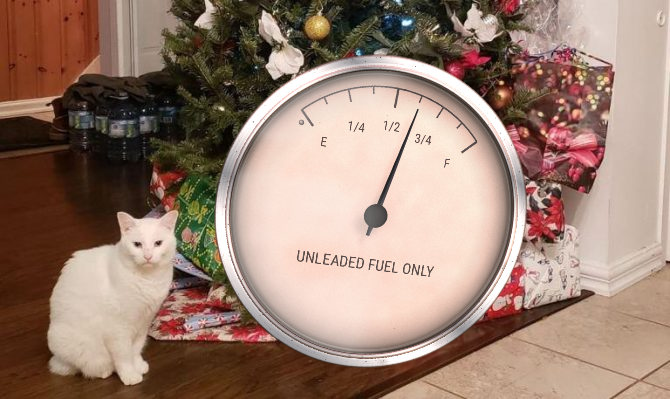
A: {"value": 0.625}
